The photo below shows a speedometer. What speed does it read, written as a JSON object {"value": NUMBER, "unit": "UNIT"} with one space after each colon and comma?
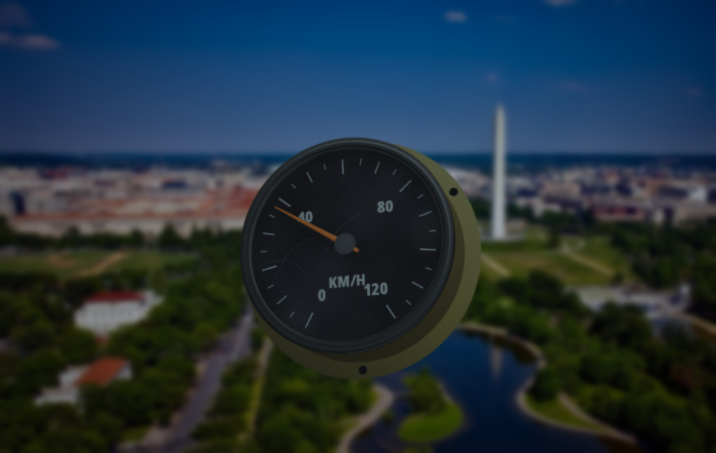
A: {"value": 37.5, "unit": "km/h"}
